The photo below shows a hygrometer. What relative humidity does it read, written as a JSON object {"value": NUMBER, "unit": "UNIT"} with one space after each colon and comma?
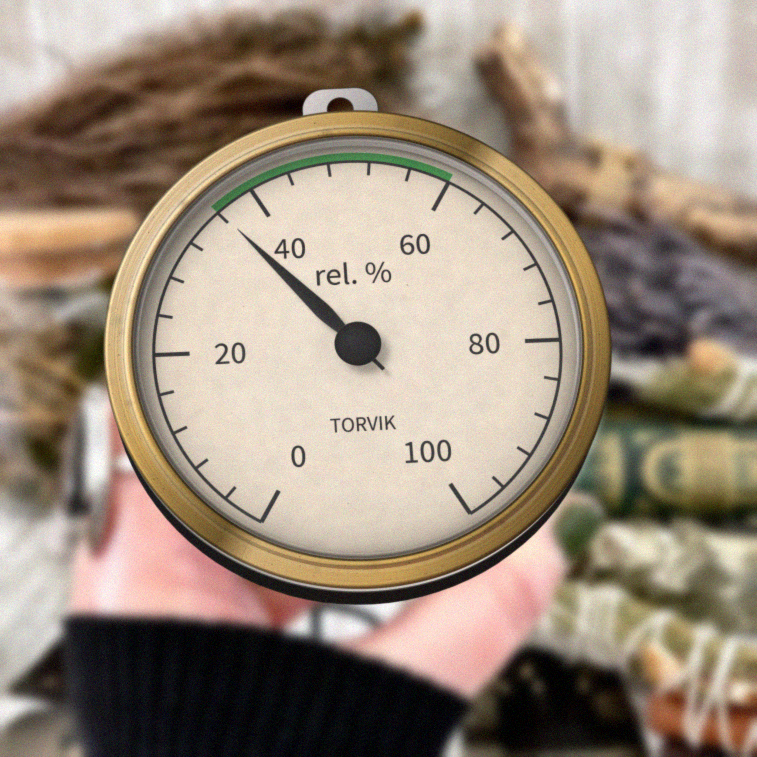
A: {"value": 36, "unit": "%"}
